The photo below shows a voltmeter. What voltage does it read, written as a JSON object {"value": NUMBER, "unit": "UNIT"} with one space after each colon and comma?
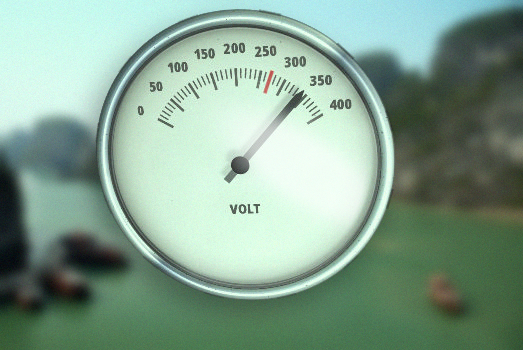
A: {"value": 340, "unit": "V"}
